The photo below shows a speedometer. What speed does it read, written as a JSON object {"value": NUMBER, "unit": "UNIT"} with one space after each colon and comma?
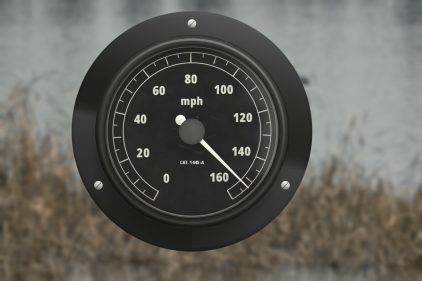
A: {"value": 152.5, "unit": "mph"}
